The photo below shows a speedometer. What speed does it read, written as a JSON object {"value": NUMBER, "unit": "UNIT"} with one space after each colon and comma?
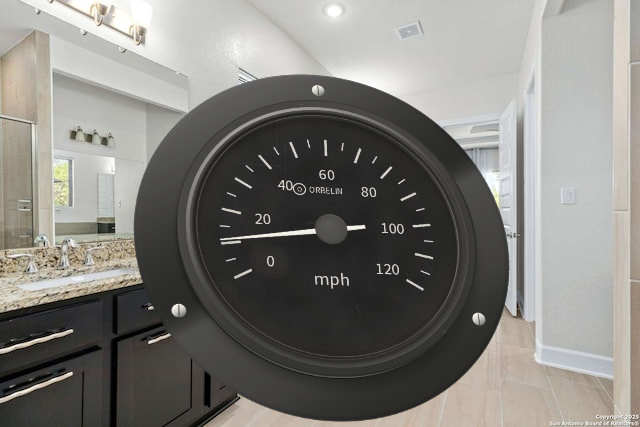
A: {"value": 10, "unit": "mph"}
